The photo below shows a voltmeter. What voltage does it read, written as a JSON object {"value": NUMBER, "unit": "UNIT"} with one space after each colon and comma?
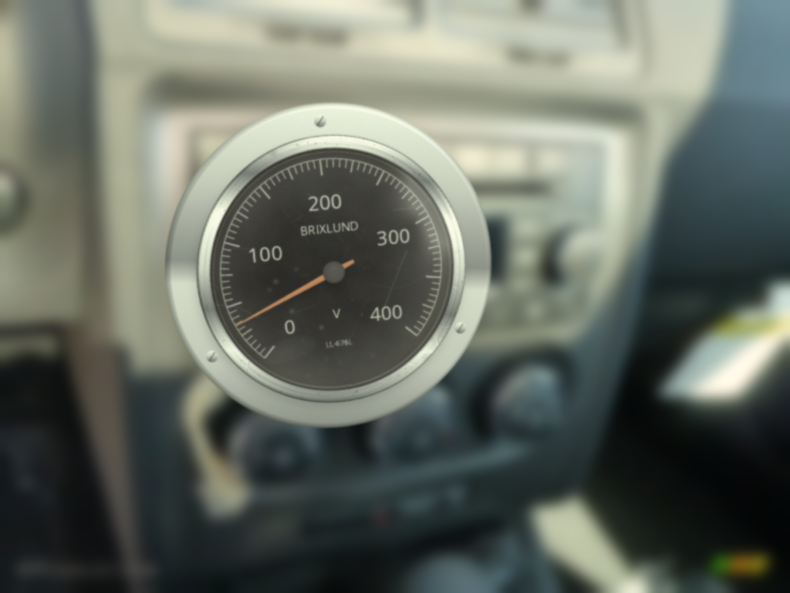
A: {"value": 35, "unit": "V"}
